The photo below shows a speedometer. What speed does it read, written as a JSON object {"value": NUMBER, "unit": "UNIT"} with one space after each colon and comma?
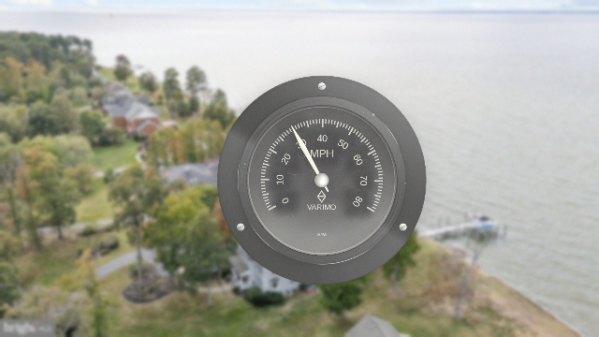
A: {"value": 30, "unit": "mph"}
